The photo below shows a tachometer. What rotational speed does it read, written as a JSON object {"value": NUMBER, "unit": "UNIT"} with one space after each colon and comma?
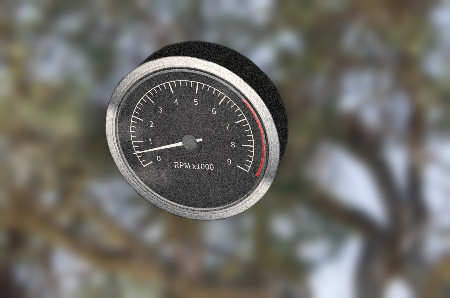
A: {"value": 600, "unit": "rpm"}
